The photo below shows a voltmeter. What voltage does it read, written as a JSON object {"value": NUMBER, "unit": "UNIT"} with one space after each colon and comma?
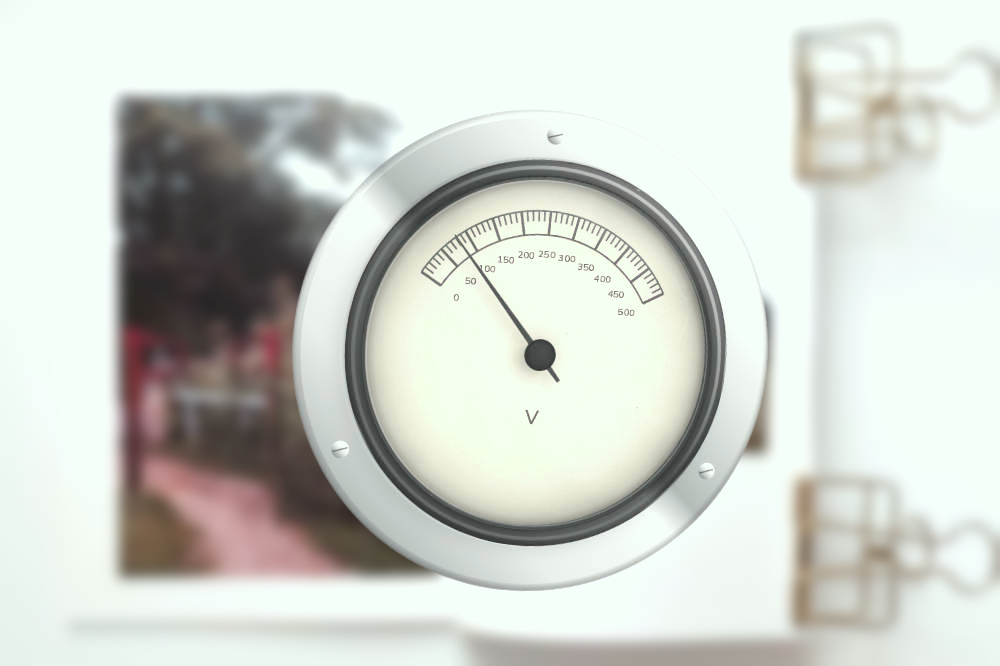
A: {"value": 80, "unit": "V"}
